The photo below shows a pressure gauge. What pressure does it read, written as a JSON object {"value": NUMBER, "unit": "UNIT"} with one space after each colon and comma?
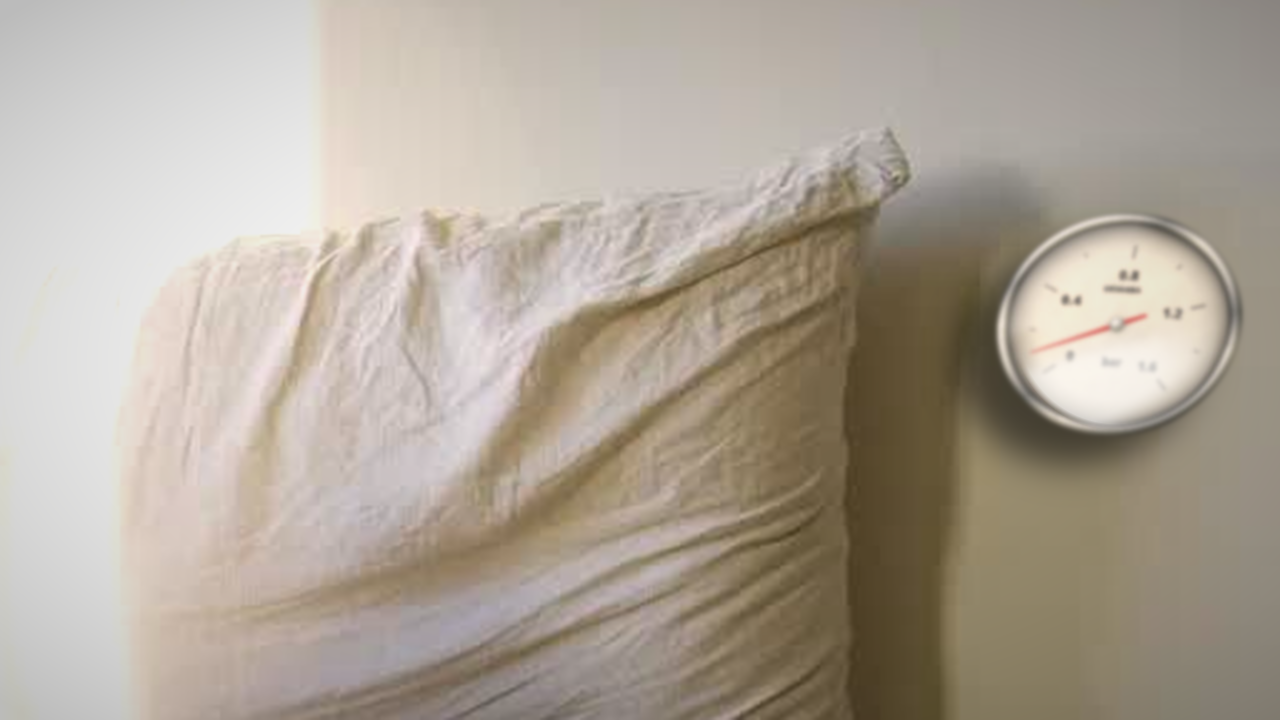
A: {"value": 0.1, "unit": "bar"}
